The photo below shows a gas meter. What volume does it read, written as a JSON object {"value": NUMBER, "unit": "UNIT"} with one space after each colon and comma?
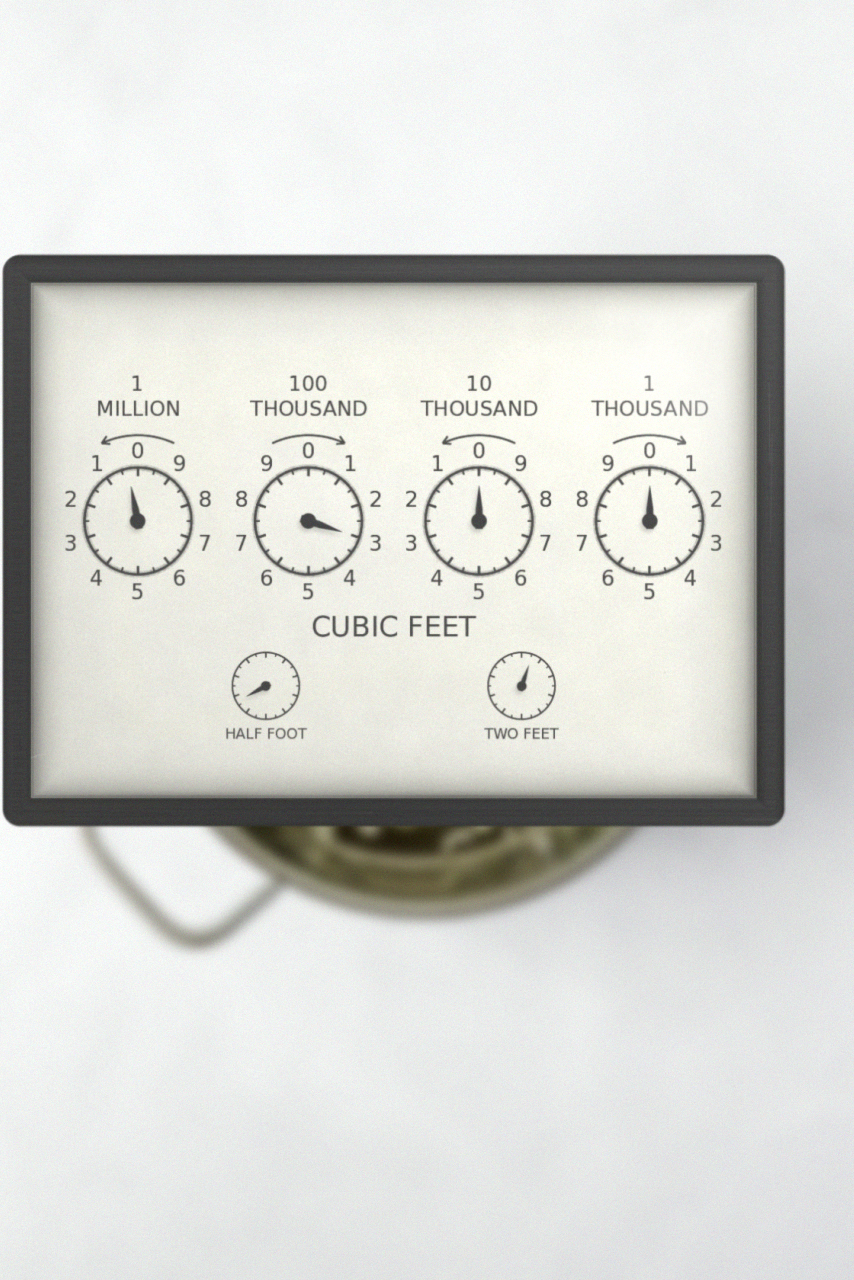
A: {"value": 30000, "unit": "ft³"}
